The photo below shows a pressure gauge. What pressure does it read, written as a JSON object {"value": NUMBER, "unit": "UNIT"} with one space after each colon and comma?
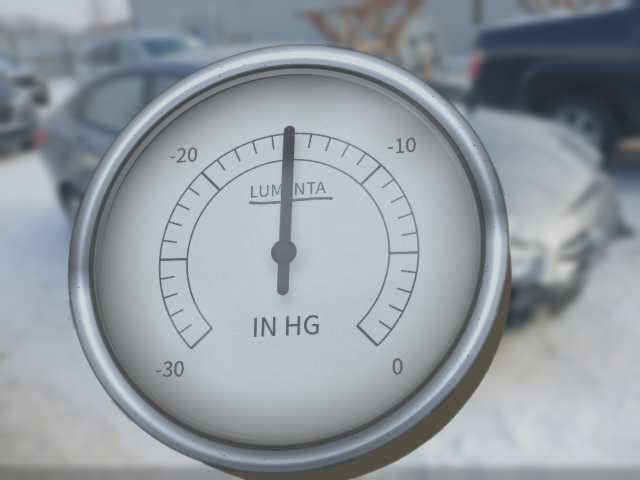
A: {"value": -15, "unit": "inHg"}
